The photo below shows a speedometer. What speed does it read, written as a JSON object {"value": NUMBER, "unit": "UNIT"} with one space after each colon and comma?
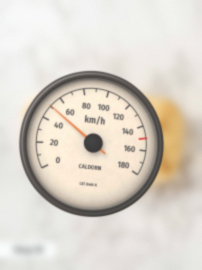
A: {"value": 50, "unit": "km/h"}
